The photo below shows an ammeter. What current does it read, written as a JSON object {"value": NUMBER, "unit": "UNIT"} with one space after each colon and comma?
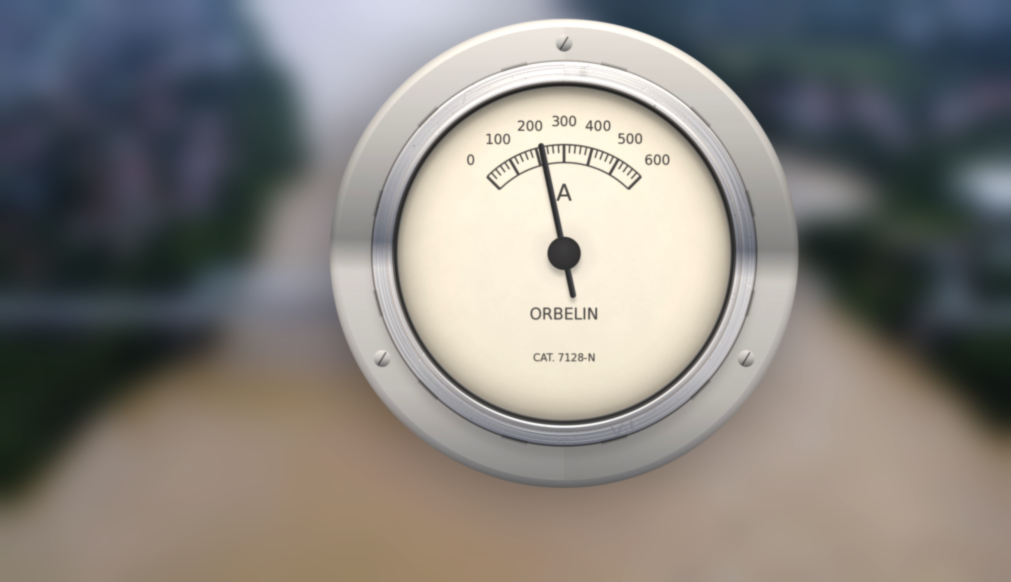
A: {"value": 220, "unit": "A"}
